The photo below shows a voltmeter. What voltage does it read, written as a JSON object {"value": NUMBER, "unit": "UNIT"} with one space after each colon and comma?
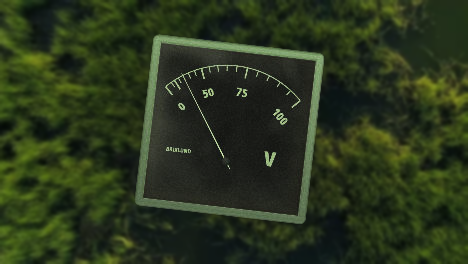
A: {"value": 35, "unit": "V"}
